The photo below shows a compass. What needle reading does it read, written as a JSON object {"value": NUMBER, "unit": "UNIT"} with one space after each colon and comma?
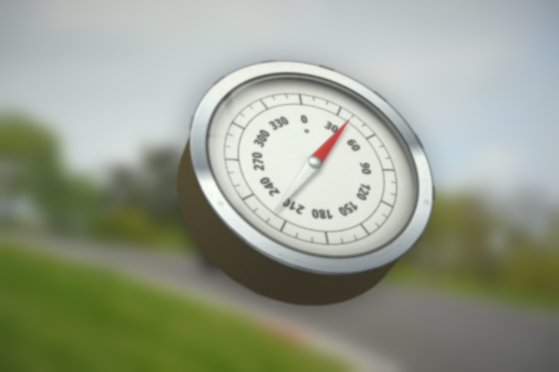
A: {"value": 40, "unit": "°"}
